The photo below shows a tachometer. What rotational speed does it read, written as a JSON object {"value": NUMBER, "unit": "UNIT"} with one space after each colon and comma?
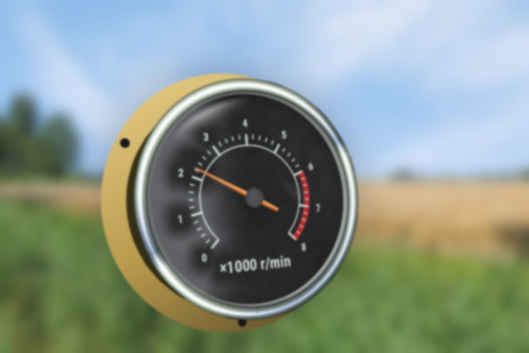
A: {"value": 2200, "unit": "rpm"}
